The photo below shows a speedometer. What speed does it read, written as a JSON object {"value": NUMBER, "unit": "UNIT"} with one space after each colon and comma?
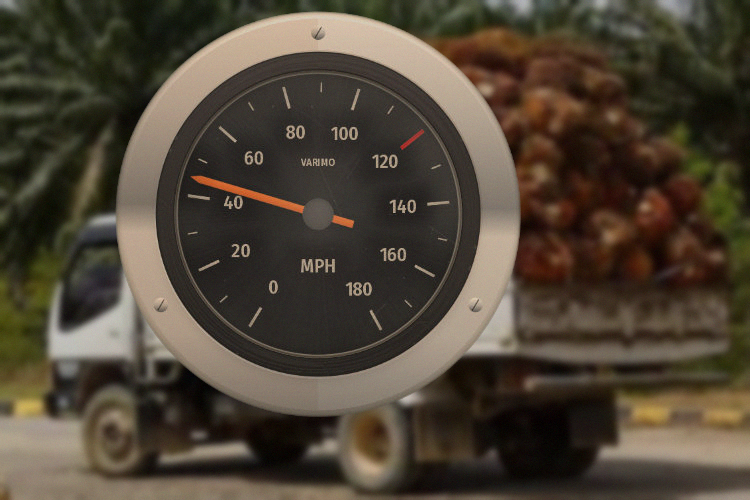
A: {"value": 45, "unit": "mph"}
